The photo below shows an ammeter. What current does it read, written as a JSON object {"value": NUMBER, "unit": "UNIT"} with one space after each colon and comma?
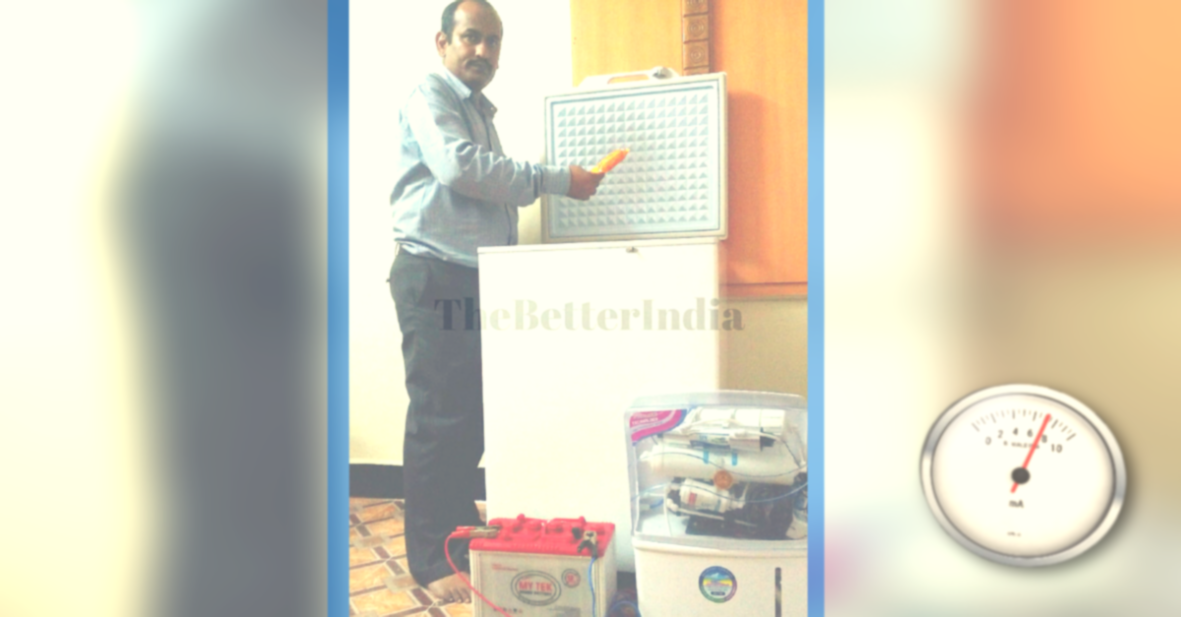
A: {"value": 7, "unit": "mA"}
